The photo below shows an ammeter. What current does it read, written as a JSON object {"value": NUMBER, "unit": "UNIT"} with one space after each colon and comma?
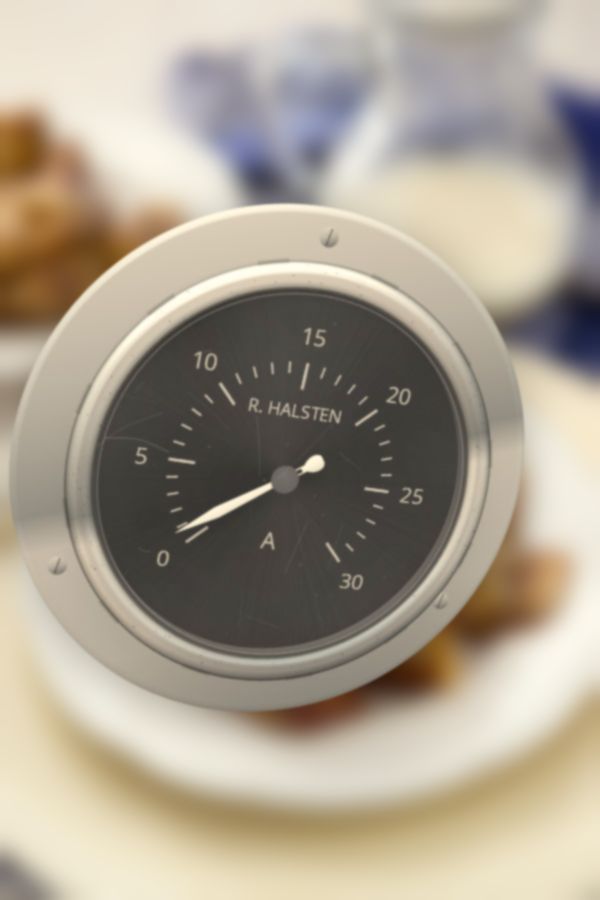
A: {"value": 1, "unit": "A"}
